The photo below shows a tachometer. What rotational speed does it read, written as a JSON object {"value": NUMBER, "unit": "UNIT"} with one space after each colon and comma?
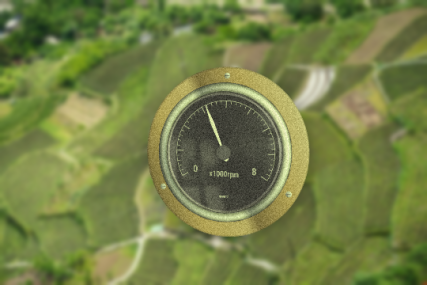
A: {"value": 3200, "unit": "rpm"}
